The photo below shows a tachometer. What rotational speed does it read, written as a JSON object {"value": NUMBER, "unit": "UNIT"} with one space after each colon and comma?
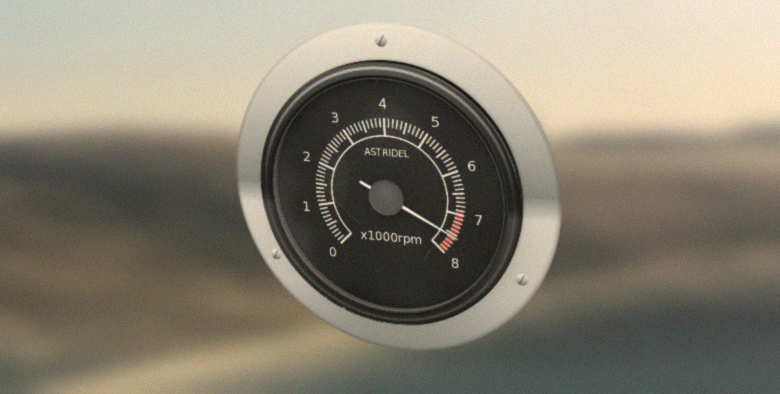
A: {"value": 7500, "unit": "rpm"}
